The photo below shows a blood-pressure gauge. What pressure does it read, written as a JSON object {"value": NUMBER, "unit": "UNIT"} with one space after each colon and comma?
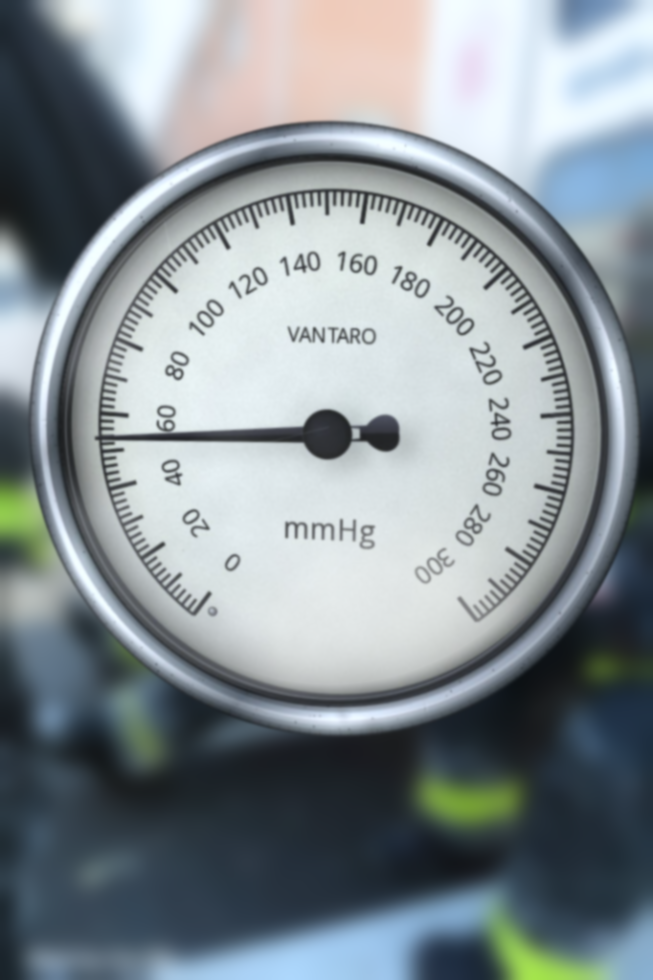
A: {"value": 54, "unit": "mmHg"}
